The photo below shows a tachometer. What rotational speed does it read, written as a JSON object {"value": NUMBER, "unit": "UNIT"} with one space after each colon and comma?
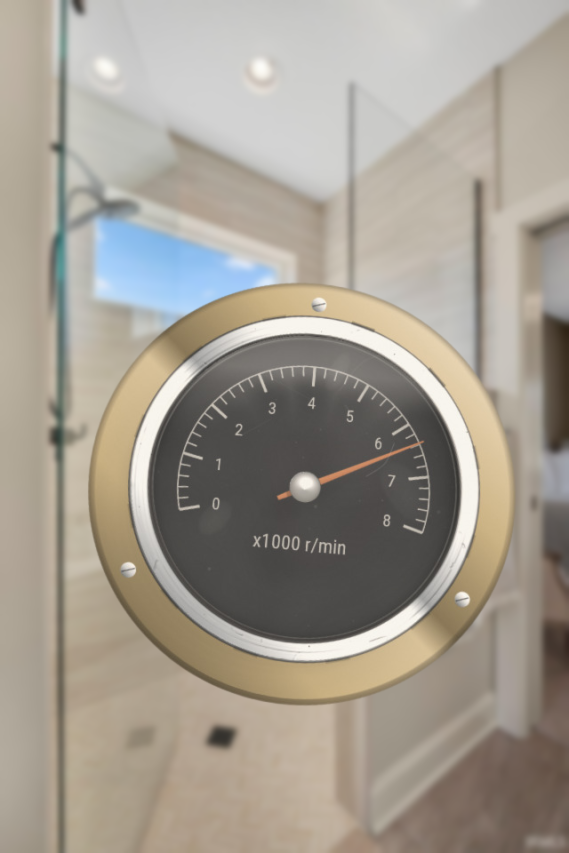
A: {"value": 6400, "unit": "rpm"}
